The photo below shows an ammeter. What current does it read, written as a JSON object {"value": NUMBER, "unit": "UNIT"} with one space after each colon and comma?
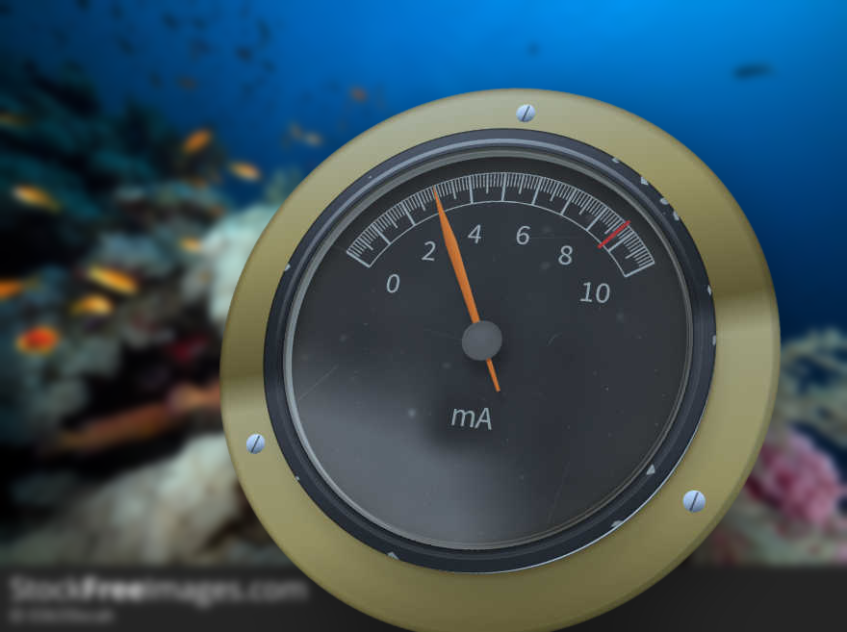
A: {"value": 3, "unit": "mA"}
